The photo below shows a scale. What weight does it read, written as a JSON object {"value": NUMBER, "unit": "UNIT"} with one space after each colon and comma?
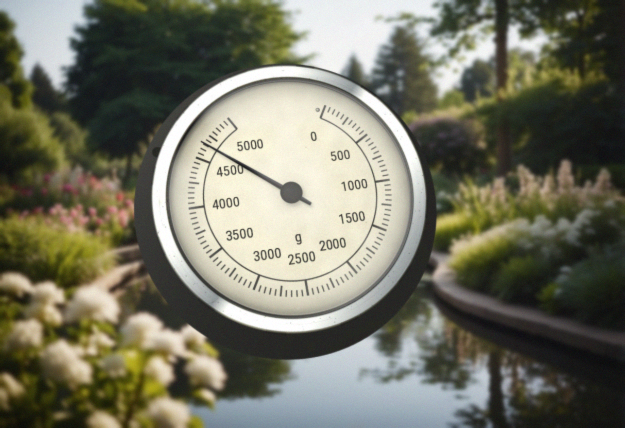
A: {"value": 4650, "unit": "g"}
